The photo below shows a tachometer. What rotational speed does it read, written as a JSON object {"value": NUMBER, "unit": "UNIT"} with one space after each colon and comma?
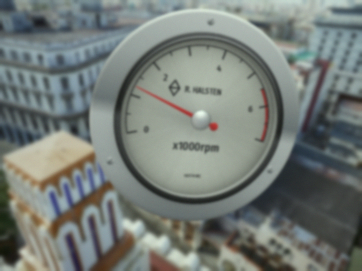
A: {"value": 1250, "unit": "rpm"}
